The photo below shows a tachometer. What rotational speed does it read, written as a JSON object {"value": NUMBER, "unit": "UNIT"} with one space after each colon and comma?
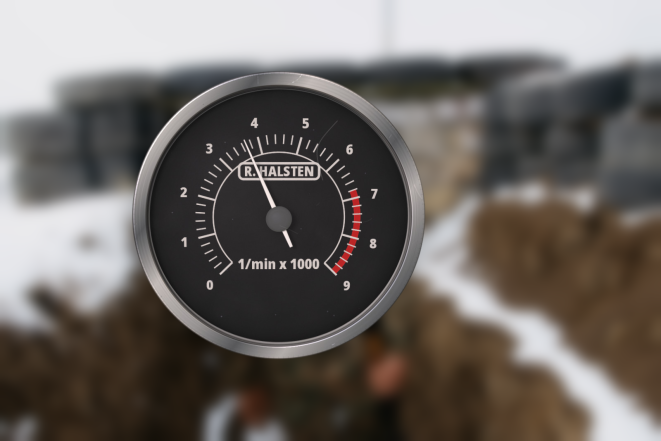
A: {"value": 3700, "unit": "rpm"}
